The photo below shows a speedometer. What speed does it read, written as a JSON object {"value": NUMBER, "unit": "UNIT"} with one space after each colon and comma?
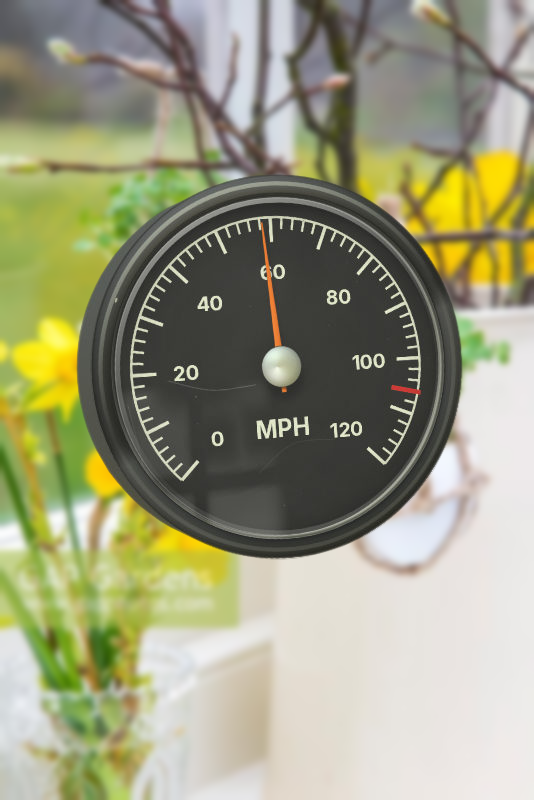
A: {"value": 58, "unit": "mph"}
